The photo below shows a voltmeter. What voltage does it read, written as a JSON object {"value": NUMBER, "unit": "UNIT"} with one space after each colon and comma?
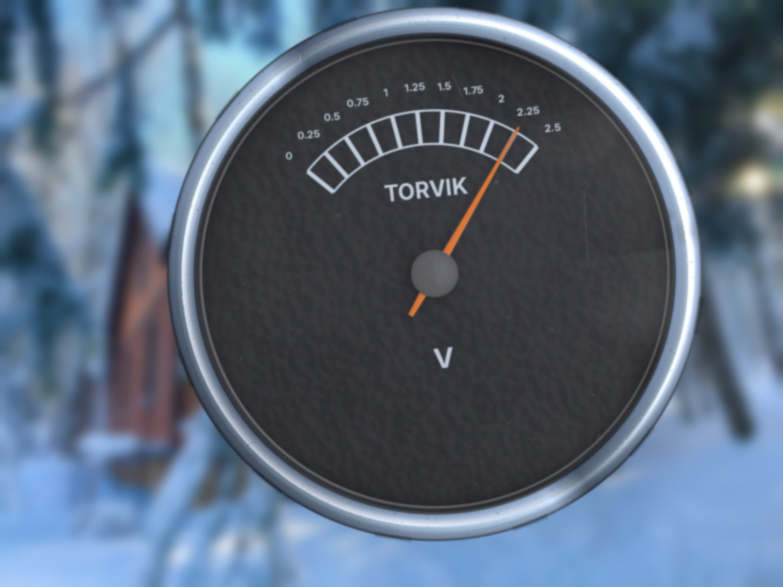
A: {"value": 2.25, "unit": "V"}
